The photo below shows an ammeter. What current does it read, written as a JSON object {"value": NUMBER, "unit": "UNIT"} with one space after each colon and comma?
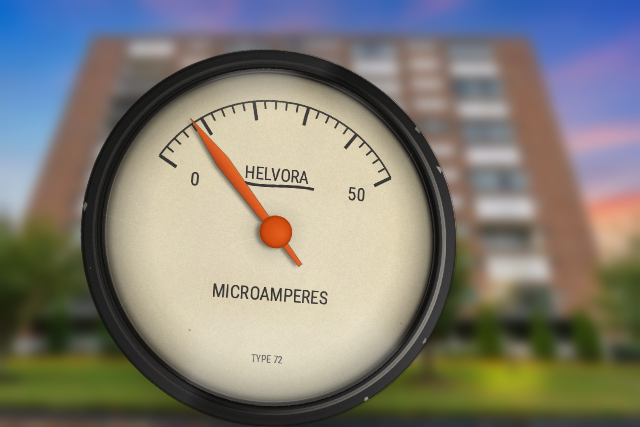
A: {"value": 8, "unit": "µA"}
